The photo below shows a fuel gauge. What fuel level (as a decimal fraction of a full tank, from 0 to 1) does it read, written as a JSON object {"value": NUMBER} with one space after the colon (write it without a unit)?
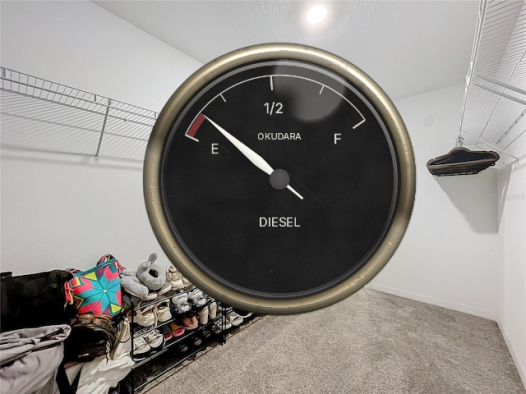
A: {"value": 0.125}
